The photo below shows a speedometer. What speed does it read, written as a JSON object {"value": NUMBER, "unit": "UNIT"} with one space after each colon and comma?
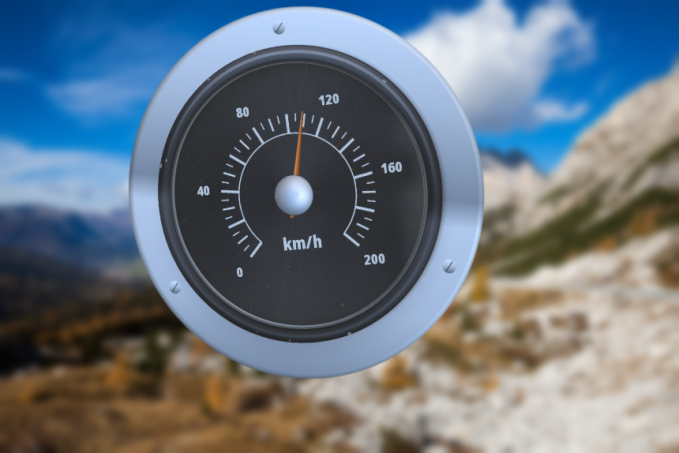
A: {"value": 110, "unit": "km/h"}
